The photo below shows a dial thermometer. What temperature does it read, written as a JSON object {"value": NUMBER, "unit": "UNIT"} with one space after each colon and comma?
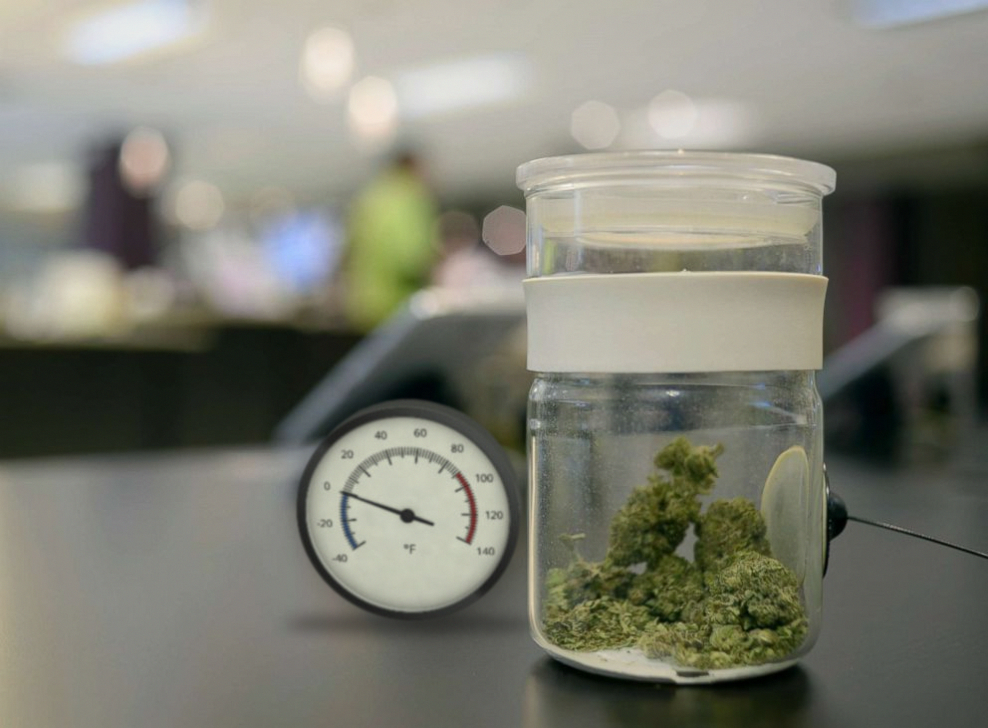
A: {"value": 0, "unit": "°F"}
